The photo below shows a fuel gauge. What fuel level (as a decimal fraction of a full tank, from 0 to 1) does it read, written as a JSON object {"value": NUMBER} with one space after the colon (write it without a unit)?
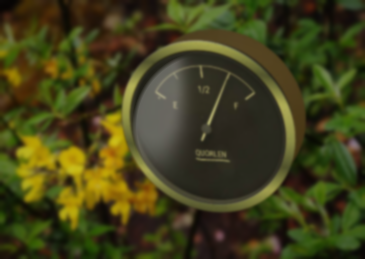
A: {"value": 0.75}
